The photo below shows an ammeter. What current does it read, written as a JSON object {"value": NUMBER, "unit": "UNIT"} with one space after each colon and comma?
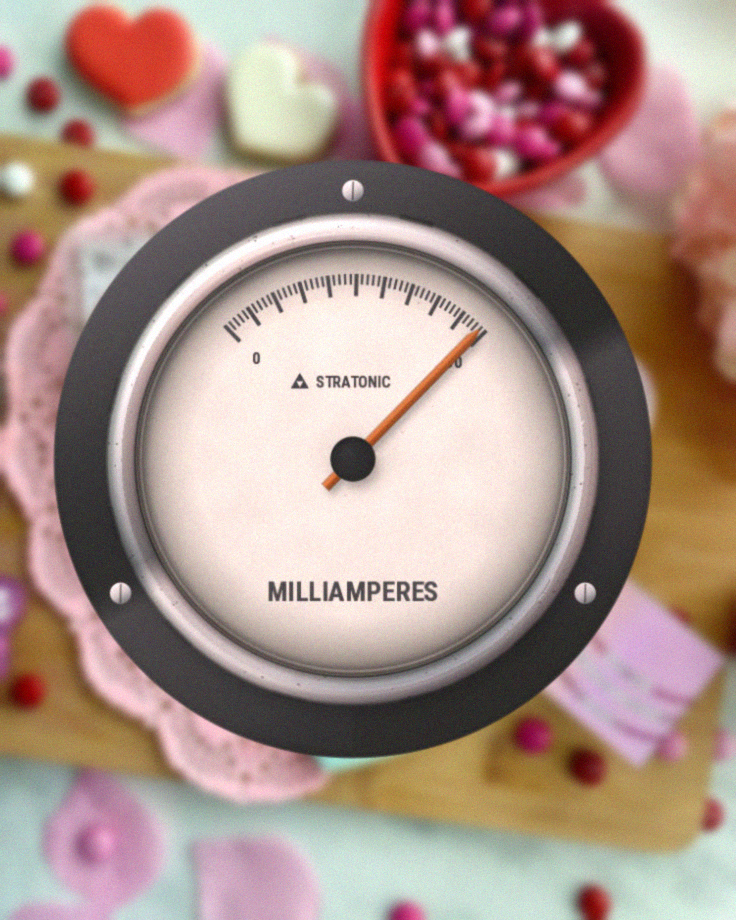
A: {"value": 49, "unit": "mA"}
